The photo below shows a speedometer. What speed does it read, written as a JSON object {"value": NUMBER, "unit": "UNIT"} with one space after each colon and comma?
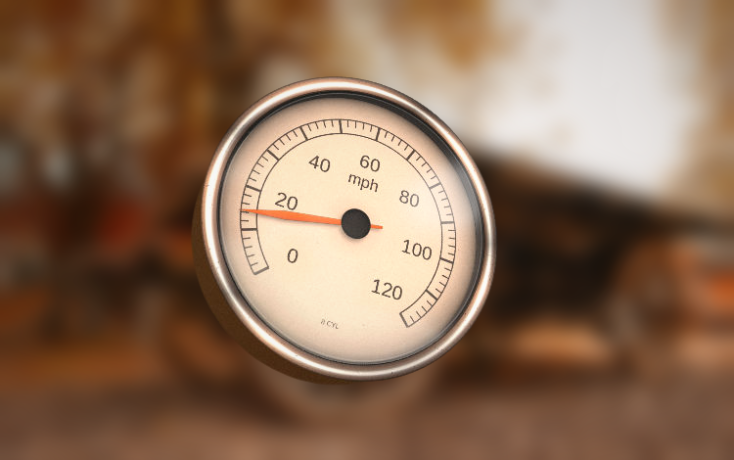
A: {"value": 14, "unit": "mph"}
